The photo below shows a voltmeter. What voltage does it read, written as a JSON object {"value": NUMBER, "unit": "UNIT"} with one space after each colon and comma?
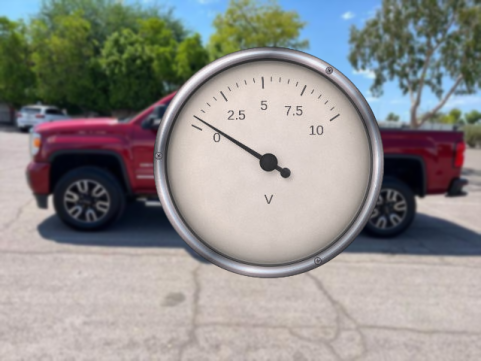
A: {"value": 0.5, "unit": "V"}
